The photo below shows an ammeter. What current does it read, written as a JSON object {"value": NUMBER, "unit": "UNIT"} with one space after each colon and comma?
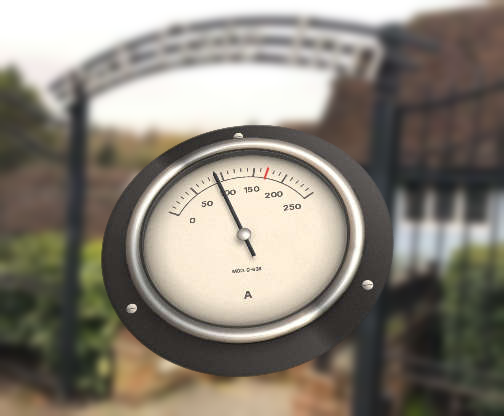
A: {"value": 90, "unit": "A"}
